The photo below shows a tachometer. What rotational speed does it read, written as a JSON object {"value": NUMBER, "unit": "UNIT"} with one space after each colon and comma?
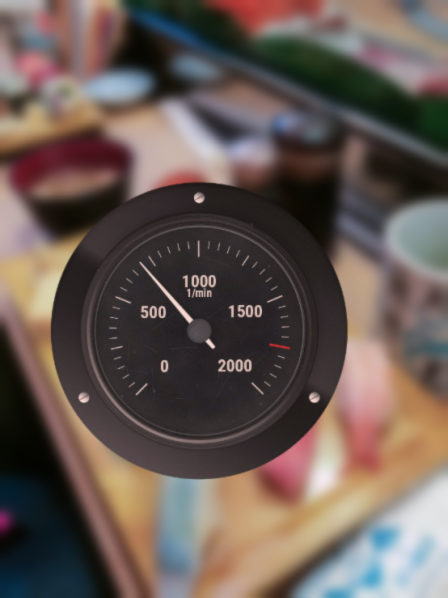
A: {"value": 700, "unit": "rpm"}
